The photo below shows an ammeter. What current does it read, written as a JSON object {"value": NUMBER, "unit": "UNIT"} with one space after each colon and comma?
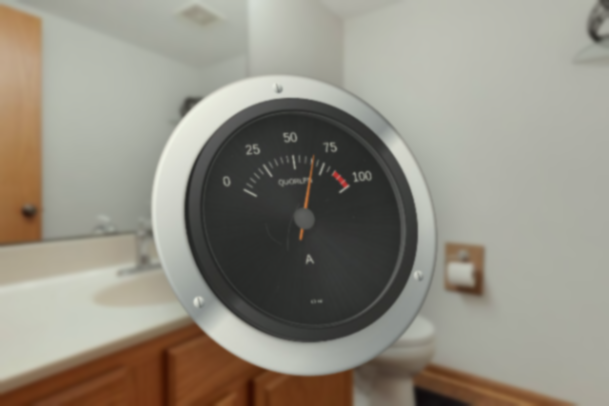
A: {"value": 65, "unit": "A"}
